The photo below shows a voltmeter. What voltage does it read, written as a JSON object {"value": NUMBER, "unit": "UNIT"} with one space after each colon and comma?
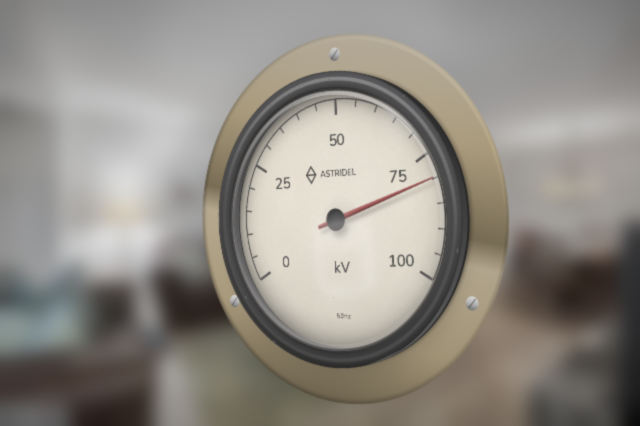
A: {"value": 80, "unit": "kV"}
